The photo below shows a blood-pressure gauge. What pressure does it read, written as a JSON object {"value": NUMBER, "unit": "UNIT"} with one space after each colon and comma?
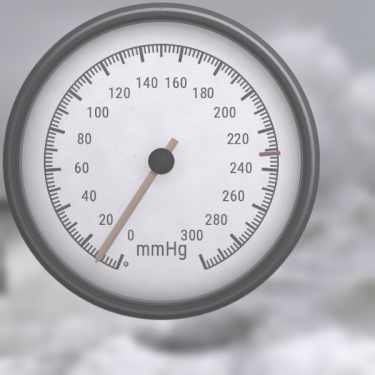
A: {"value": 10, "unit": "mmHg"}
